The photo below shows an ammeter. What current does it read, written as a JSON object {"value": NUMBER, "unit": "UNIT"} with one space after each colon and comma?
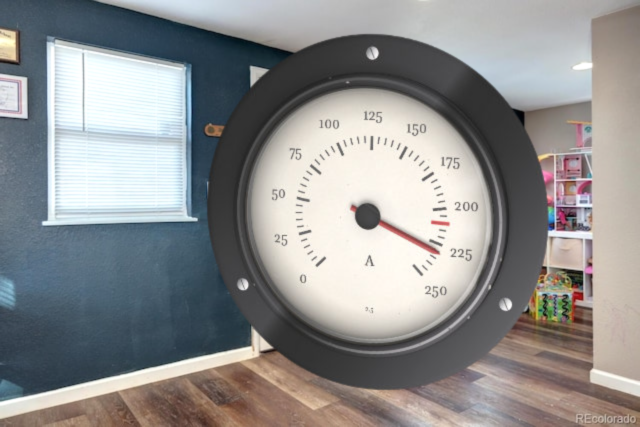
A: {"value": 230, "unit": "A"}
